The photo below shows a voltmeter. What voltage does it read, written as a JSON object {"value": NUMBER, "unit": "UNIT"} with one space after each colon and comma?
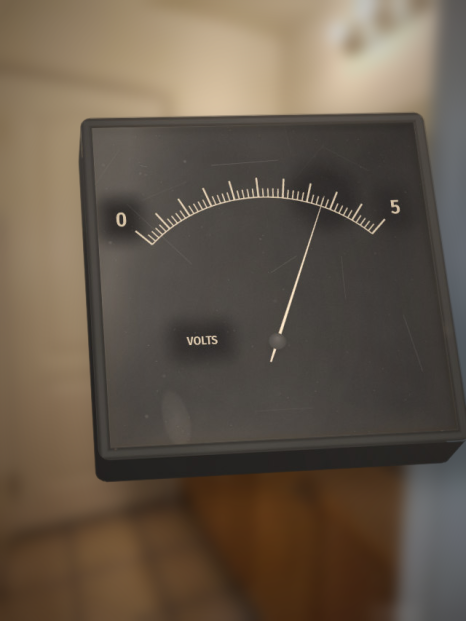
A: {"value": 3.8, "unit": "V"}
